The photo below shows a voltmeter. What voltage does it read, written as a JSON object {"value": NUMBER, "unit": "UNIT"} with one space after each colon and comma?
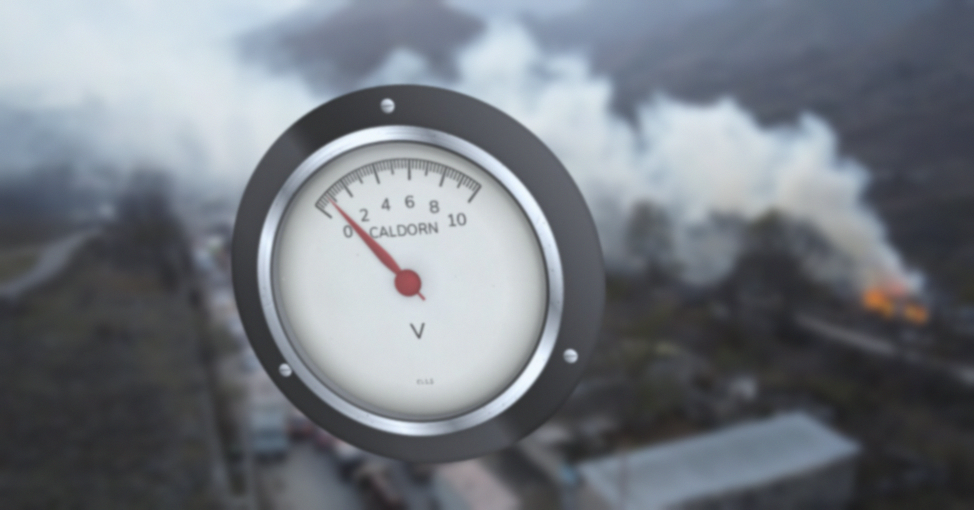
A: {"value": 1, "unit": "V"}
